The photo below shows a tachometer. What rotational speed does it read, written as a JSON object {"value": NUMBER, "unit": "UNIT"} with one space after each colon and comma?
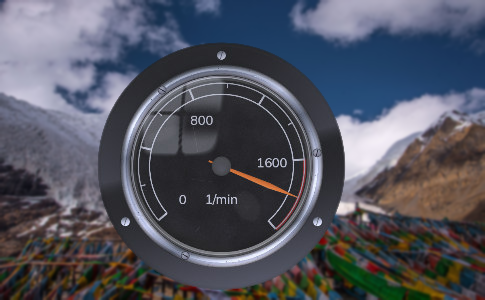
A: {"value": 1800, "unit": "rpm"}
